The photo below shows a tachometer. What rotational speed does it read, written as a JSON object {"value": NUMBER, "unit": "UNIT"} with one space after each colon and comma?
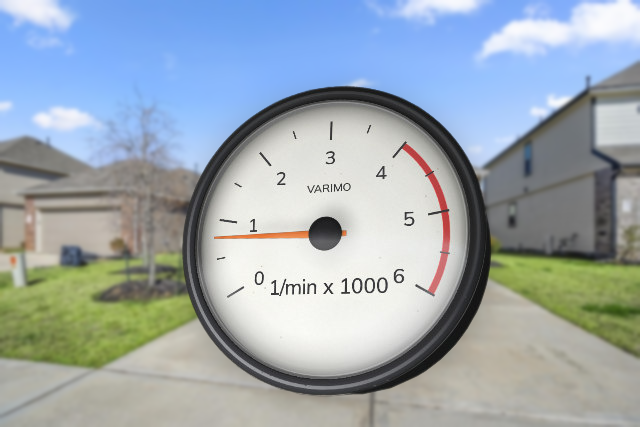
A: {"value": 750, "unit": "rpm"}
